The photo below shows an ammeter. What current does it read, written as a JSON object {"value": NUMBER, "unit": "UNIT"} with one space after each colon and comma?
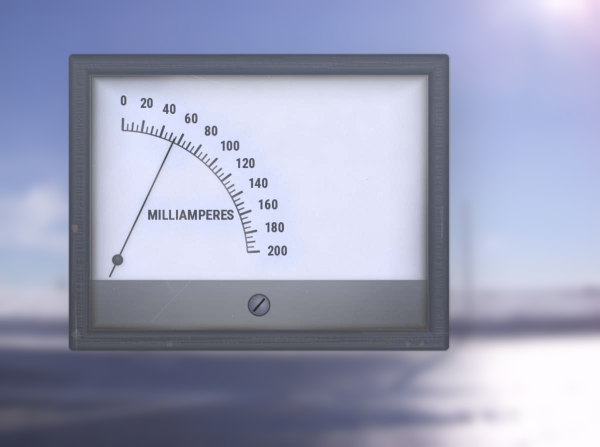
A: {"value": 55, "unit": "mA"}
